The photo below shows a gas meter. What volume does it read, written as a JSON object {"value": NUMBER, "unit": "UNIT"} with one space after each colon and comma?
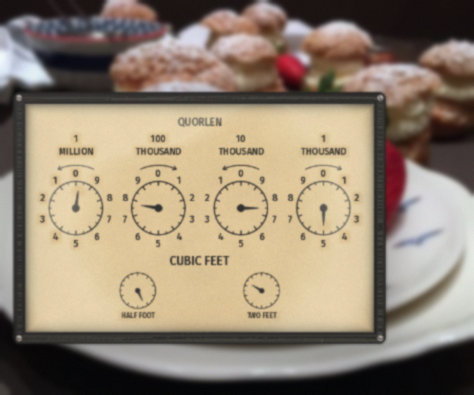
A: {"value": 977500, "unit": "ft³"}
